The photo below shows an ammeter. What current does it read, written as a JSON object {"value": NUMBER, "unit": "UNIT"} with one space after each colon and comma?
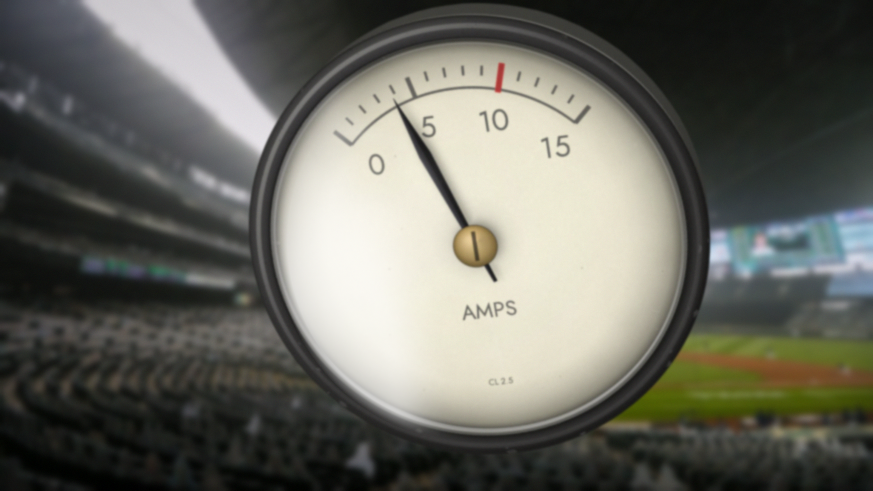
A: {"value": 4, "unit": "A"}
